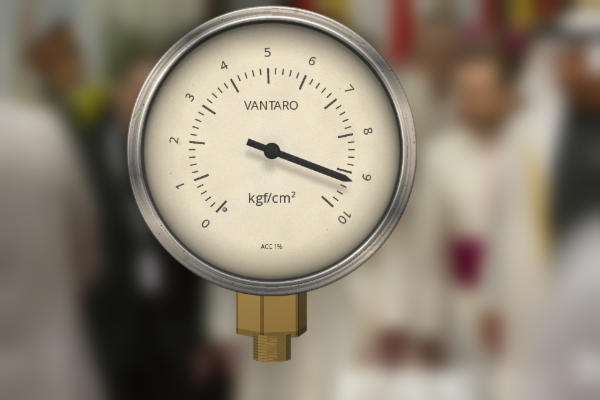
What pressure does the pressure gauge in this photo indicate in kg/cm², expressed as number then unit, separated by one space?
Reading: 9.2 kg/cm²
